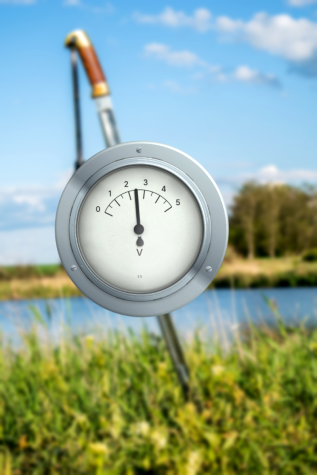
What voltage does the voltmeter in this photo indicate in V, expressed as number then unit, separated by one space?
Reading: 2.5 V
